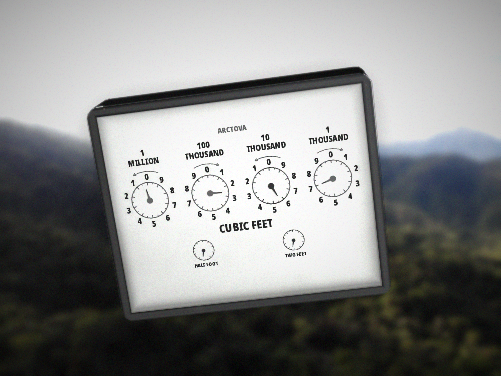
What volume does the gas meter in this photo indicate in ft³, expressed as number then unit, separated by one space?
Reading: 25700 ft³
